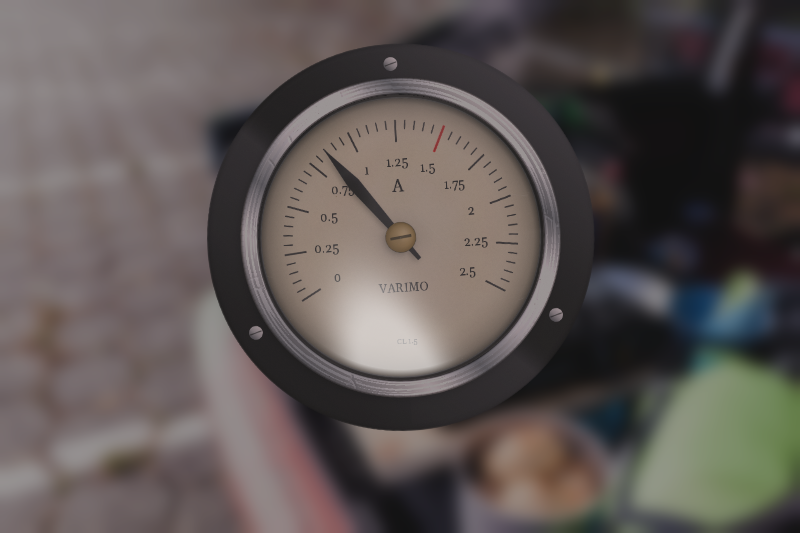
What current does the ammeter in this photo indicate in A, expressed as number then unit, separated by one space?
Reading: 0.85 A
